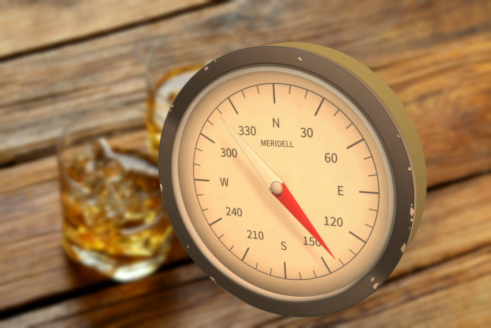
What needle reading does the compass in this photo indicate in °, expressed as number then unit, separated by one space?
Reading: 140 °
